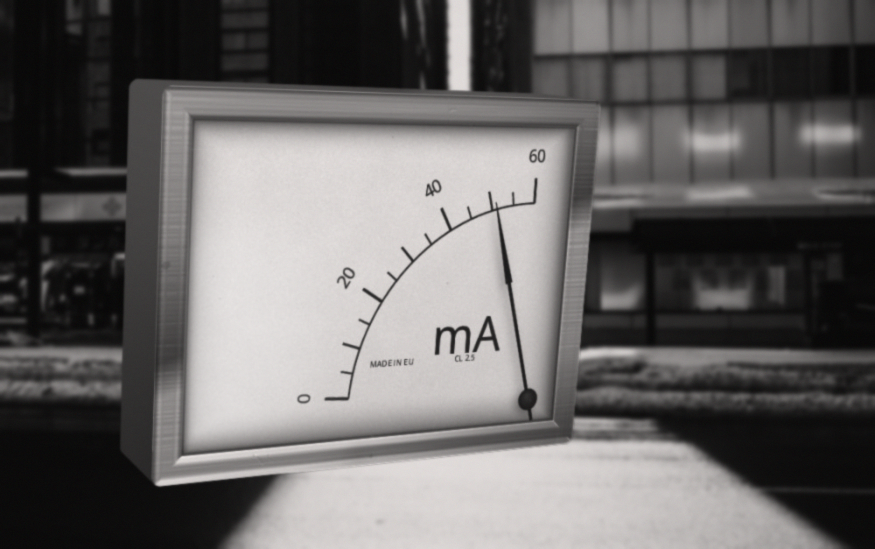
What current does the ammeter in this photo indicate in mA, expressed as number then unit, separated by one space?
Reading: 50 mA
